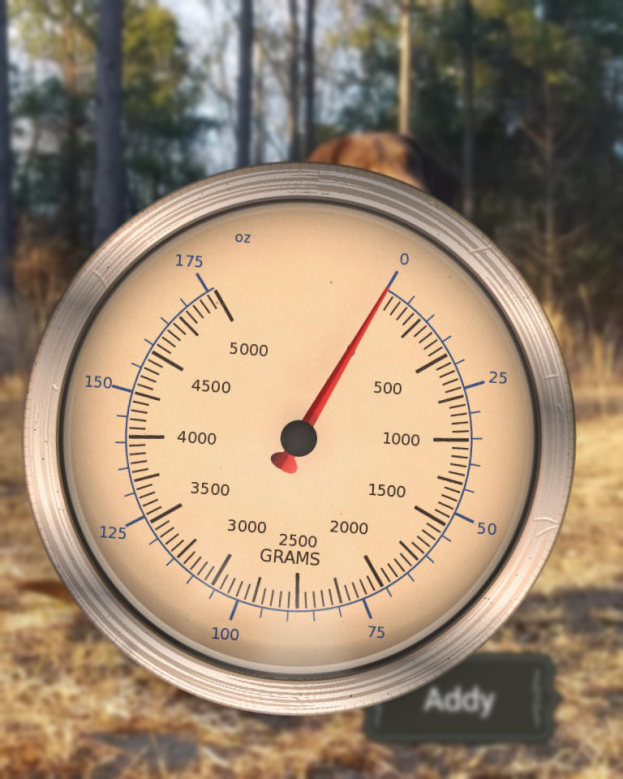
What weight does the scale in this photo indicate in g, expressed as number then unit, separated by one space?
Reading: 0 g
